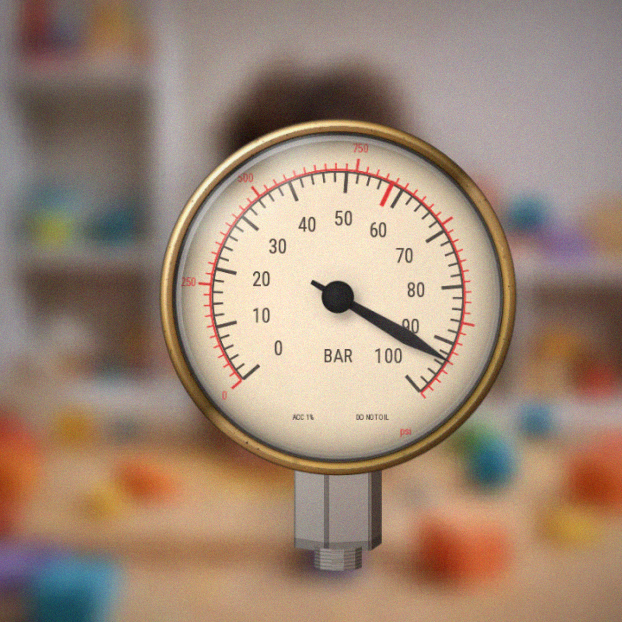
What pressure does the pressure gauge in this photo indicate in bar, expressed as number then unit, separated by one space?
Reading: 93 bar
